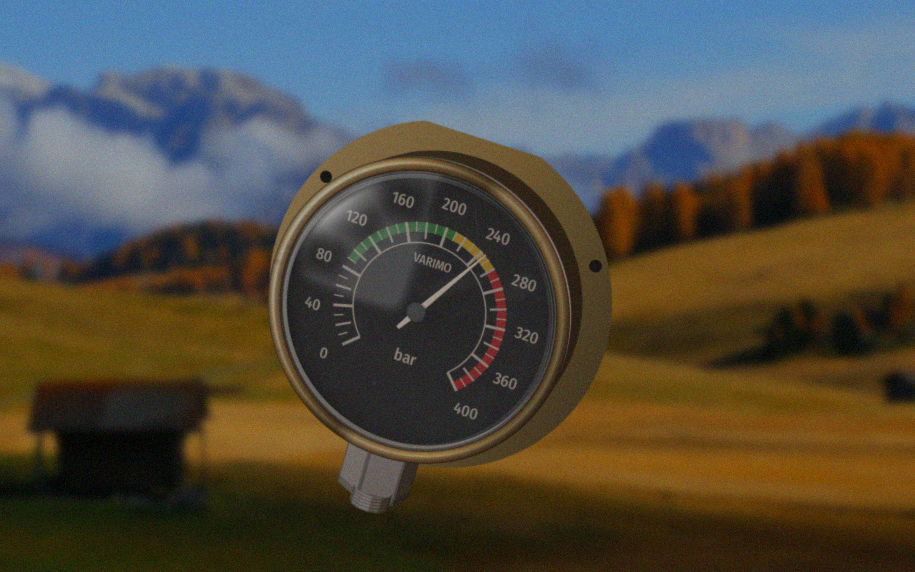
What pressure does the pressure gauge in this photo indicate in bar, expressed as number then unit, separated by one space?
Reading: 245 bar
